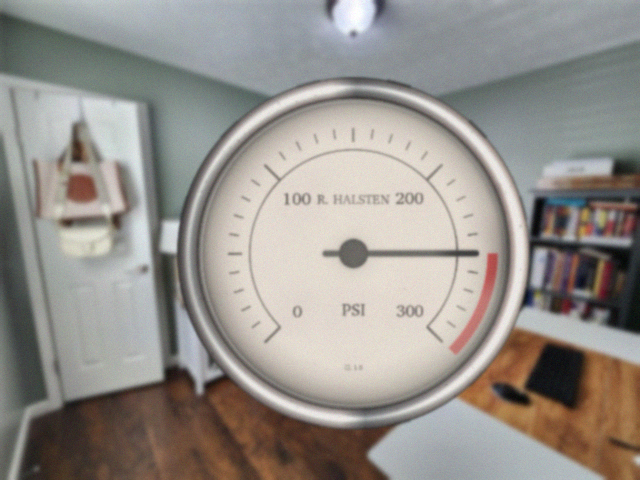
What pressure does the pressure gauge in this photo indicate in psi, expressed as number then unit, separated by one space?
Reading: 250 psi
